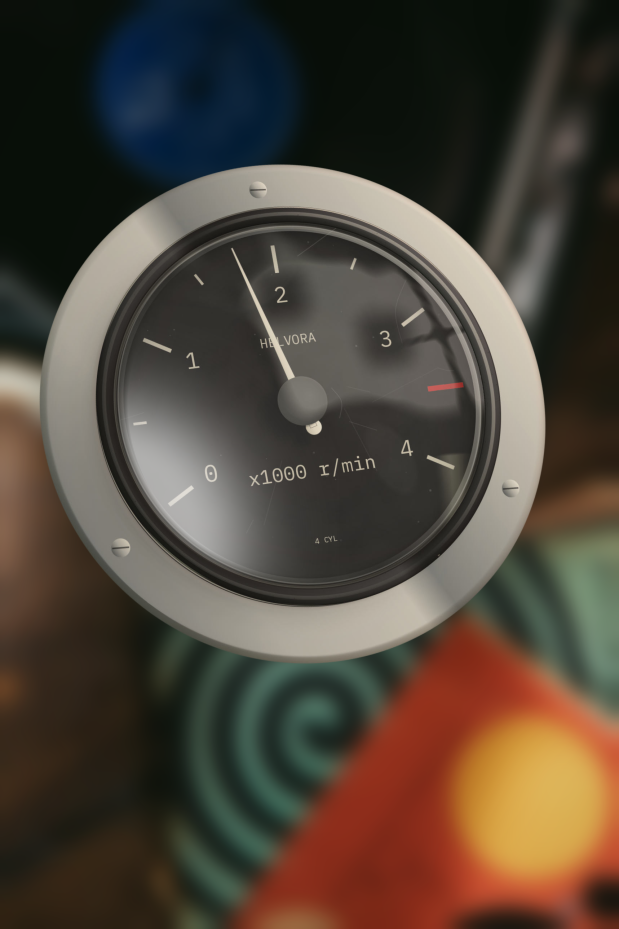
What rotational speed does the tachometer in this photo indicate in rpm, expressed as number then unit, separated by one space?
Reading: 1750 rpm
